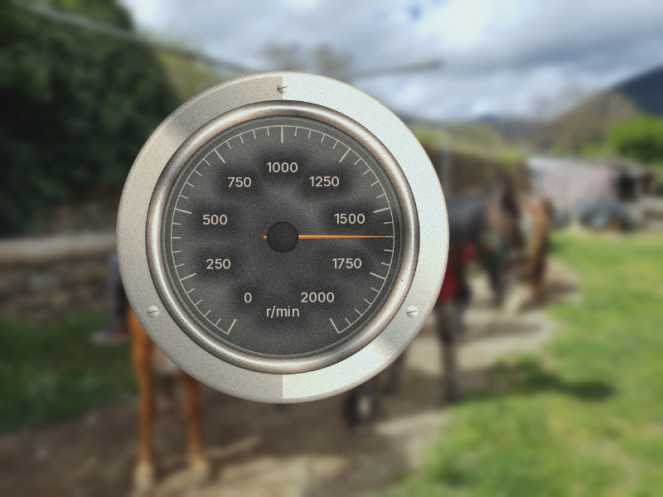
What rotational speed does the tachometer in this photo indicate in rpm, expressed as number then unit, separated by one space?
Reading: 1600 rpm
